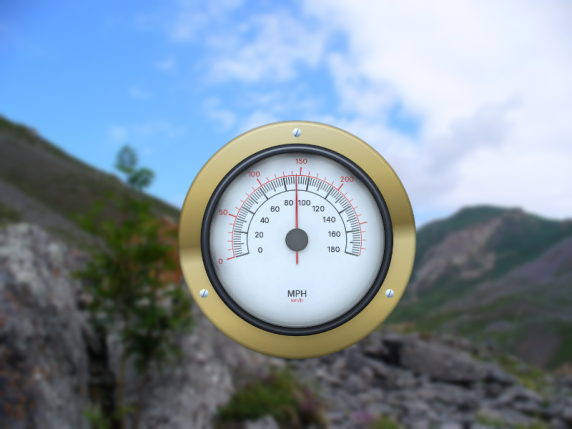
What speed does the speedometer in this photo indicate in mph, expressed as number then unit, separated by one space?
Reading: 90 mph
